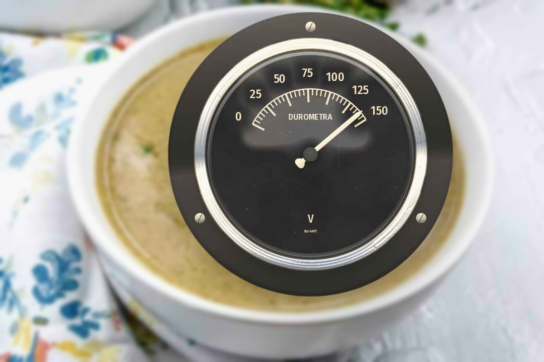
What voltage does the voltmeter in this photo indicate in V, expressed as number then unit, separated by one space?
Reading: 140 V
